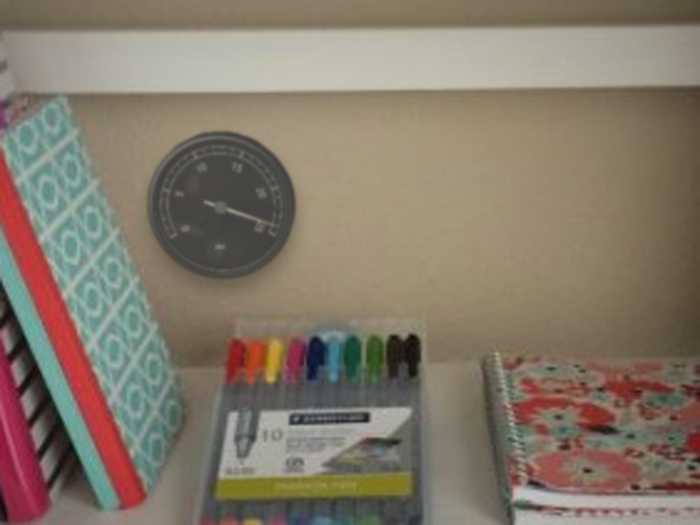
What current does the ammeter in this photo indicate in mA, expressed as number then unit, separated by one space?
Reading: 24 mA
